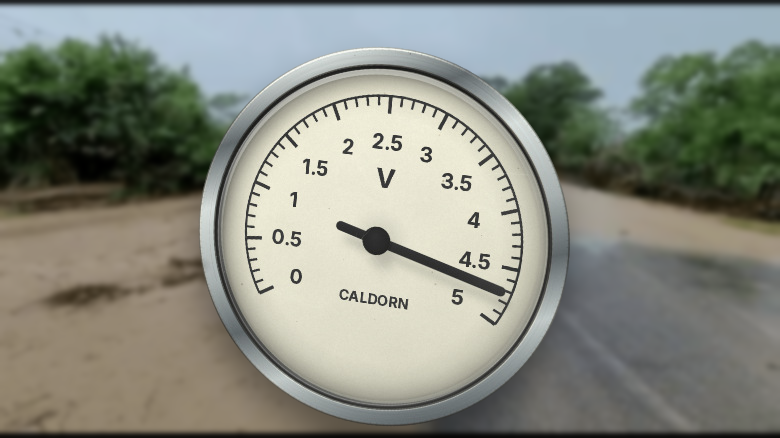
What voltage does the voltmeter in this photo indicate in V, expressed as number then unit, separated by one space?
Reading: 4.7 V
